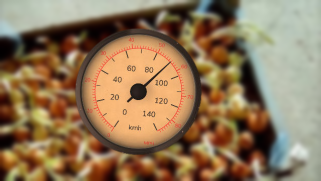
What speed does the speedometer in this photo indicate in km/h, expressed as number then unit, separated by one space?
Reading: 90 km/h
